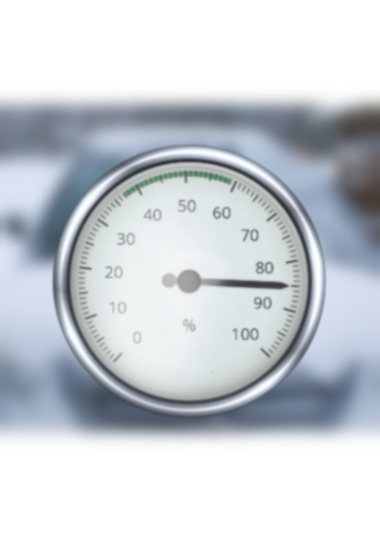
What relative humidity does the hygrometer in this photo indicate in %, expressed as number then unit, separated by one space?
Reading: 85 %
